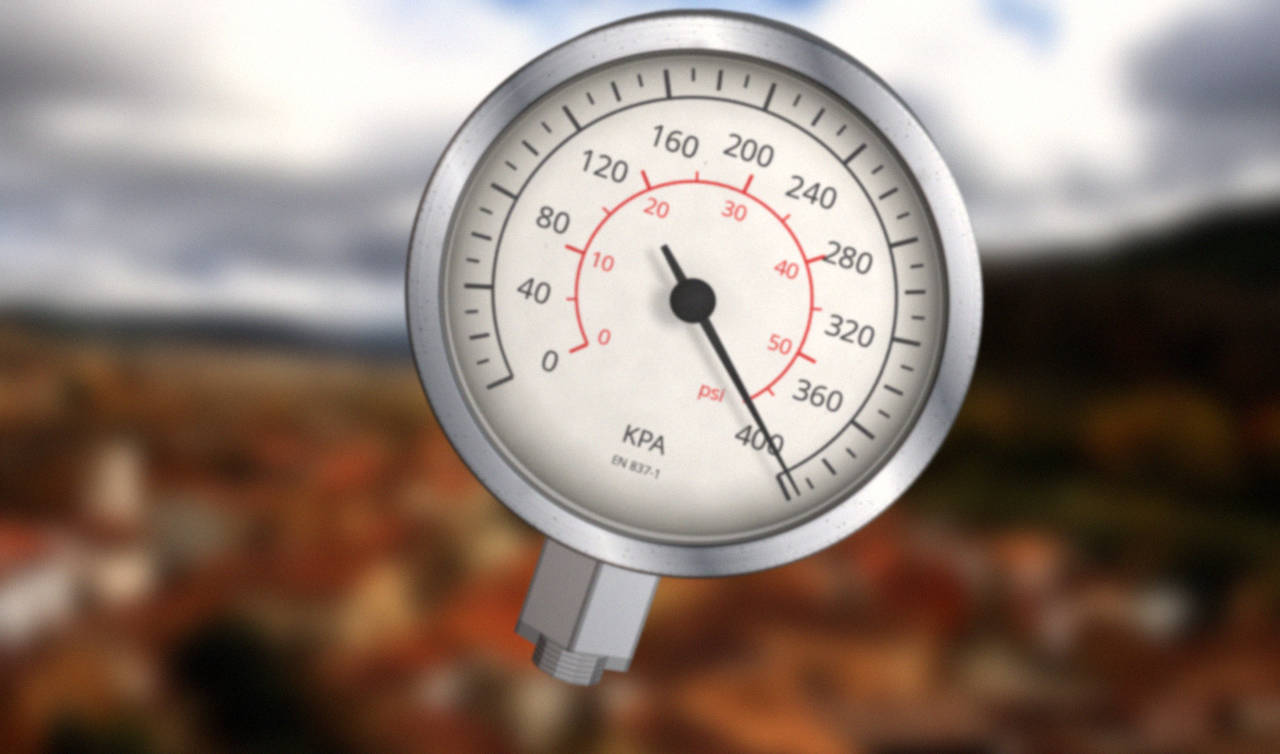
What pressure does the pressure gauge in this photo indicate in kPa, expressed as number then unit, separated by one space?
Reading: 395 kPa
